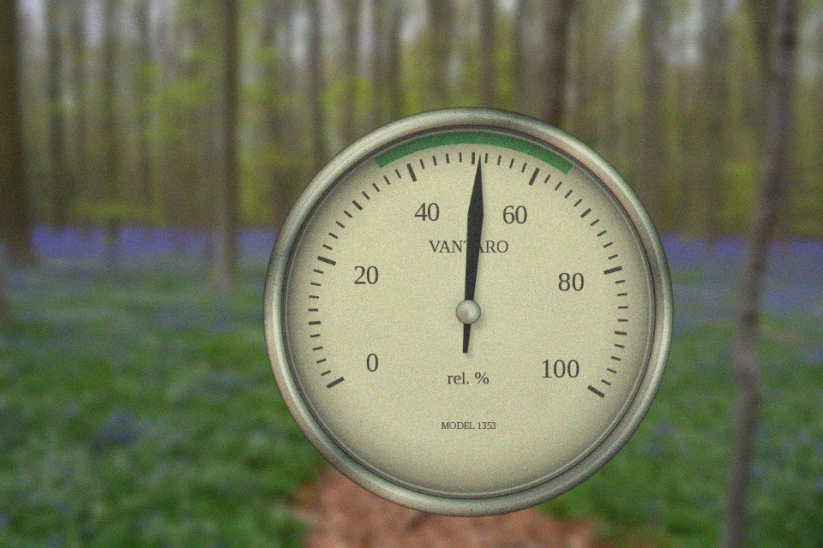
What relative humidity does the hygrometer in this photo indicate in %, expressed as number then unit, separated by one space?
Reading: 51 %
